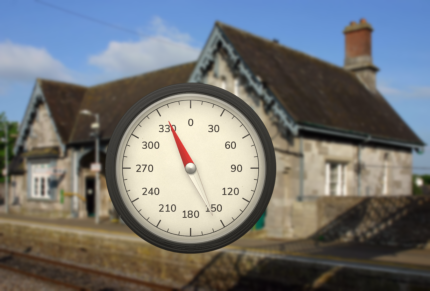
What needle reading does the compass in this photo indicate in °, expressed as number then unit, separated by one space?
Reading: 335 °
